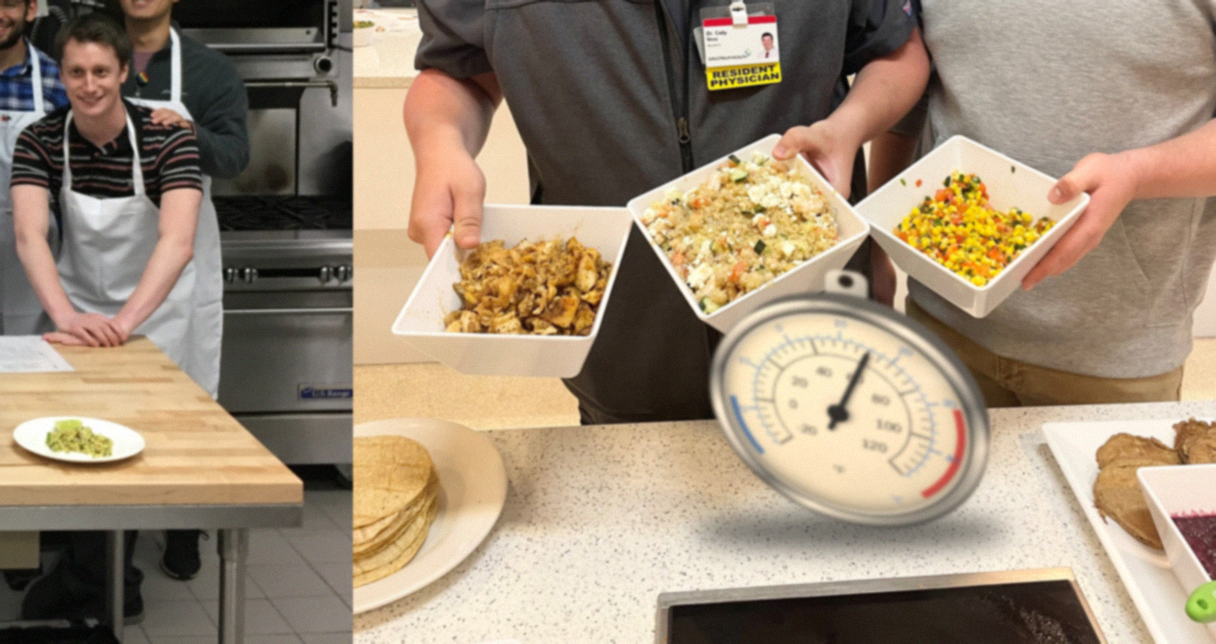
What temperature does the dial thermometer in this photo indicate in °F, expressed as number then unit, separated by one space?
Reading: 60 °F
